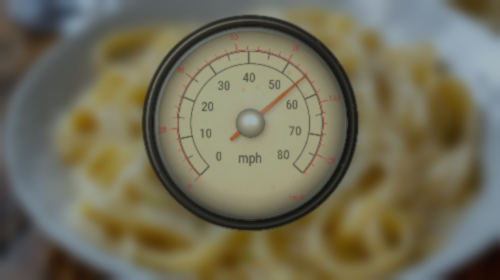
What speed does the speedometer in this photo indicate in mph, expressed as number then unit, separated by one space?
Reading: 55 mph
